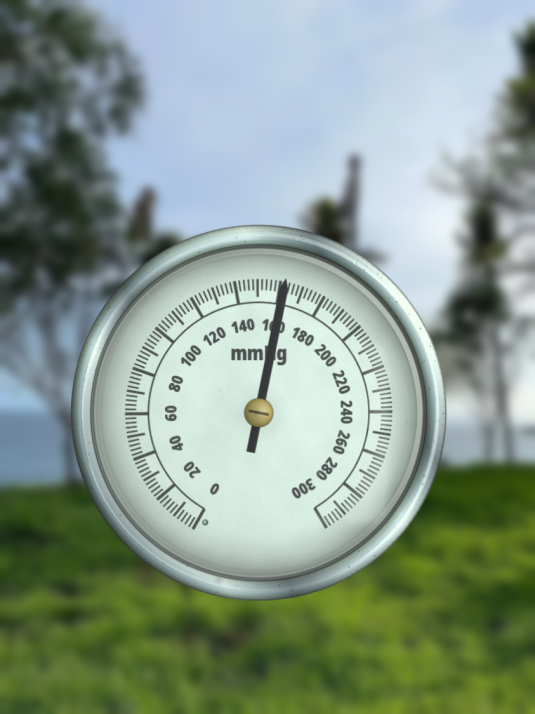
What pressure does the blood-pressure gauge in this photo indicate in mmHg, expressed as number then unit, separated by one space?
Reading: 162 mmHg
